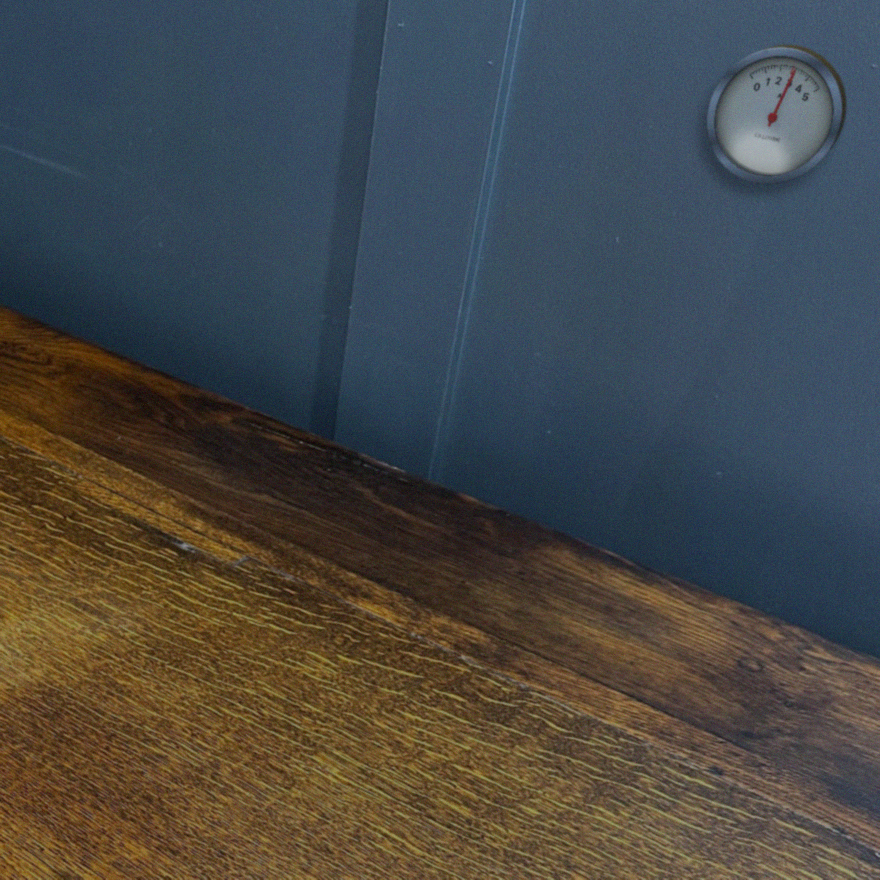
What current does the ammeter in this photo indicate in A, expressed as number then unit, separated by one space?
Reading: 3 A
